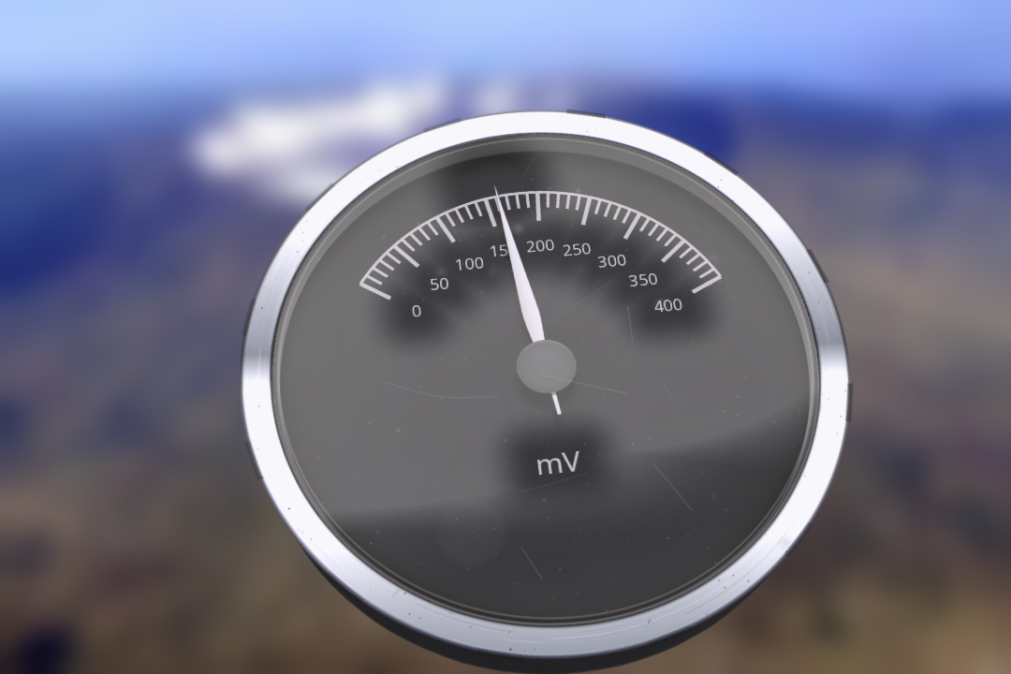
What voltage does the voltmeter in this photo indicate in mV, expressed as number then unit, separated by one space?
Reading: 160 mV
